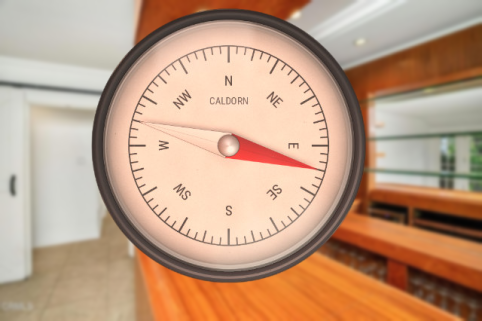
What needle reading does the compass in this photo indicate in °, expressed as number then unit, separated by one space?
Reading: 105 °
